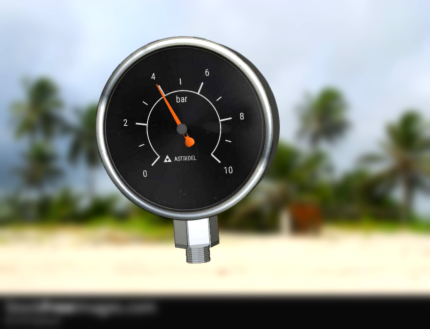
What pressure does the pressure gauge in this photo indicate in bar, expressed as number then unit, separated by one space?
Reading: 4 bar
